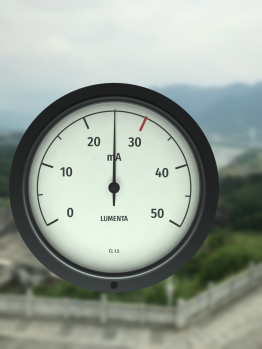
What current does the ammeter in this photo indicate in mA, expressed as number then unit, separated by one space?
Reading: 25 mA
